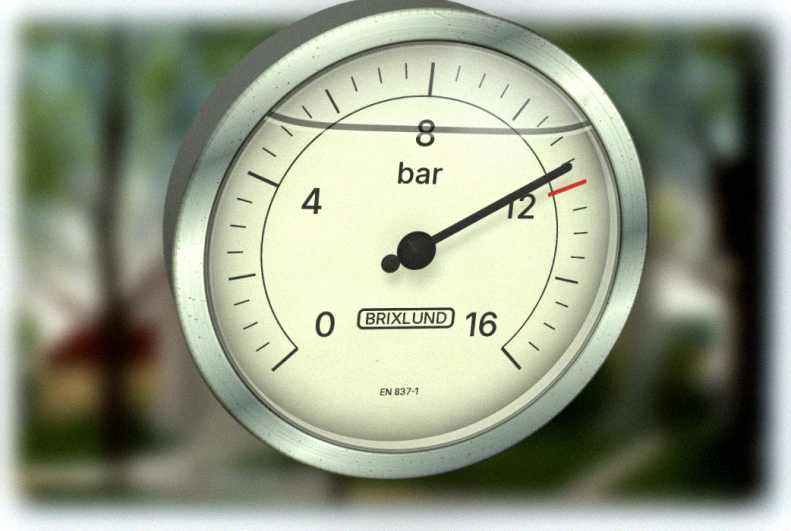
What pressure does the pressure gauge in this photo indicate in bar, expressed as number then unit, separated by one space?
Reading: 11.5 bar
